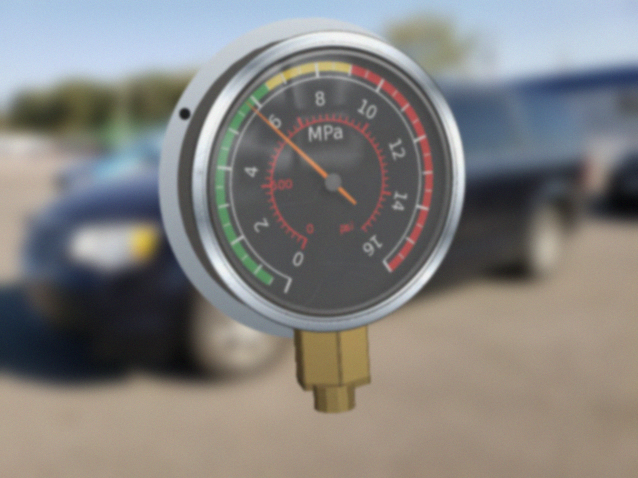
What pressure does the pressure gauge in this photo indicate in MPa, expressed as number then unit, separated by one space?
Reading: 5.75 MPa
